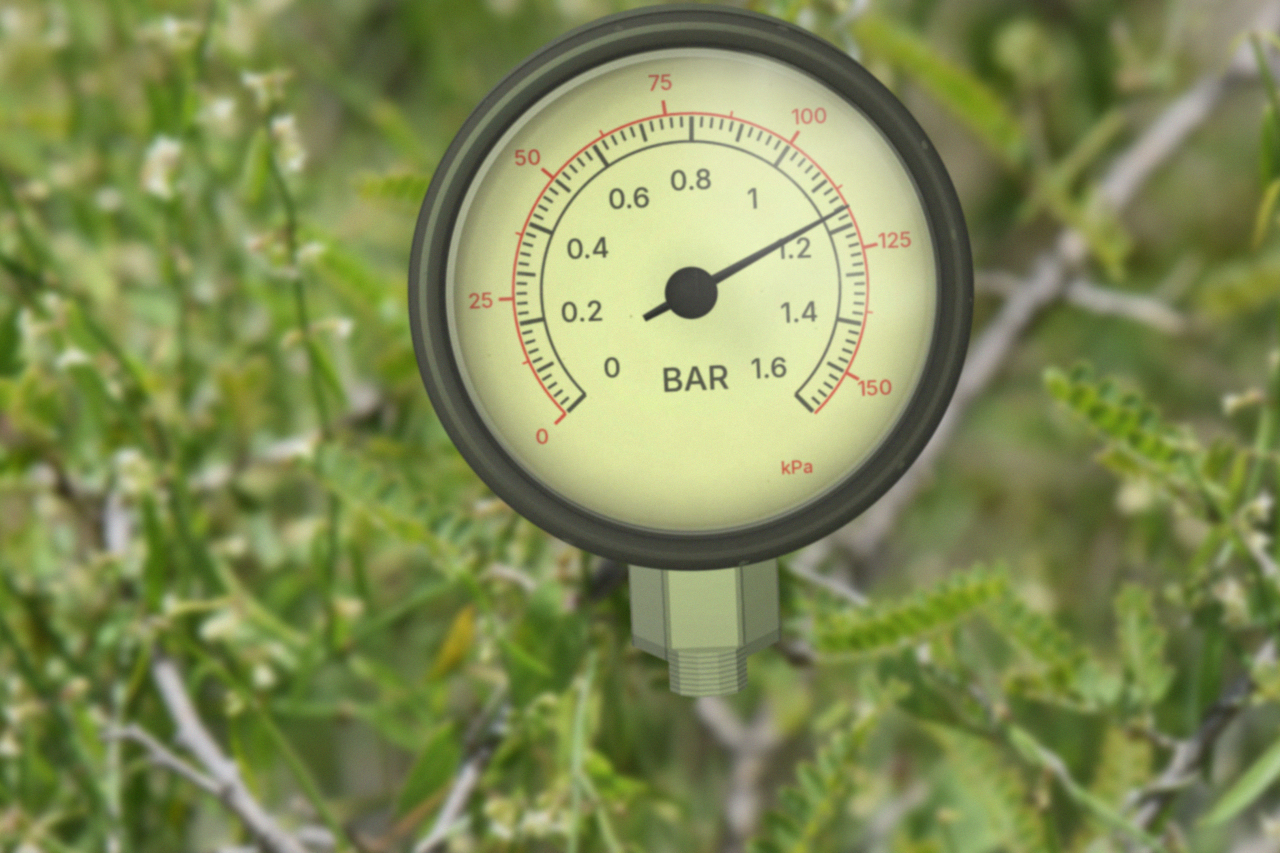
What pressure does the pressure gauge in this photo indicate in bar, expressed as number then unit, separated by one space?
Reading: 1.16 bar
